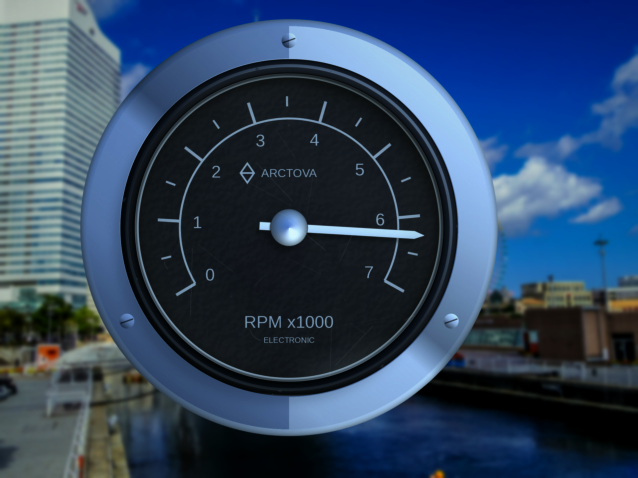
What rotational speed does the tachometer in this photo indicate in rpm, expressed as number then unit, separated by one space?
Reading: 6250 rpm
